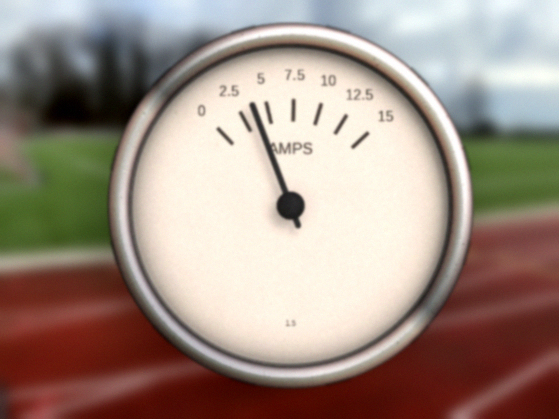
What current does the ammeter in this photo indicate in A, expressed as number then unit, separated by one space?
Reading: 3.75 A
